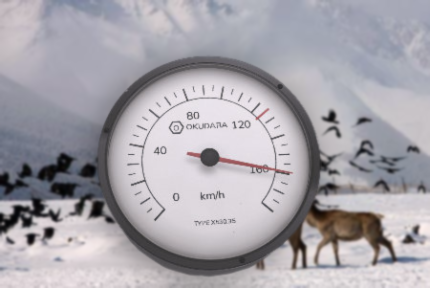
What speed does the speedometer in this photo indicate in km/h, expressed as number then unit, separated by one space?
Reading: 160 km/h
